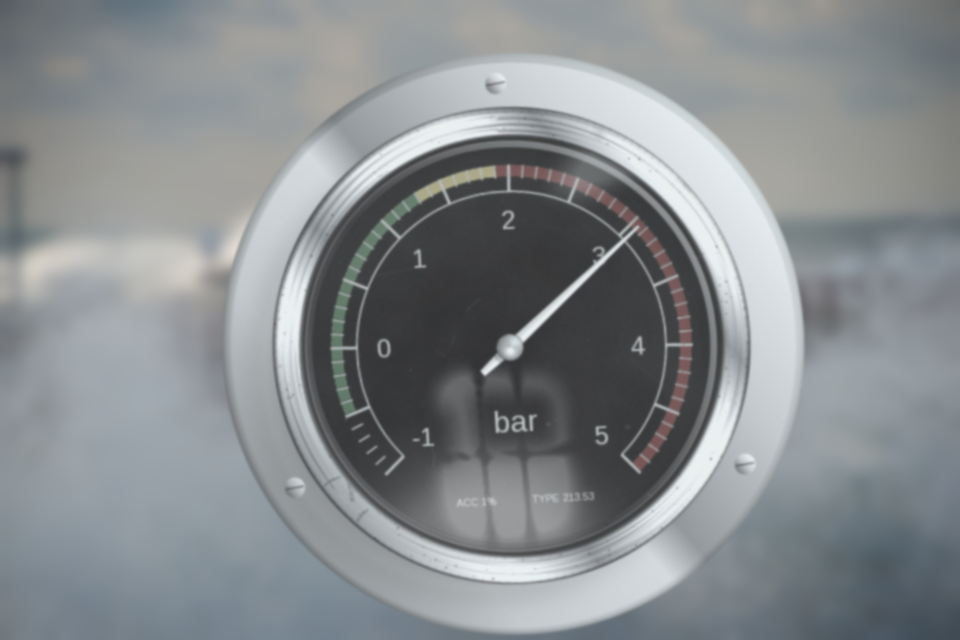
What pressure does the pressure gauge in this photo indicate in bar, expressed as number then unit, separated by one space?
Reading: 3.05 bar
